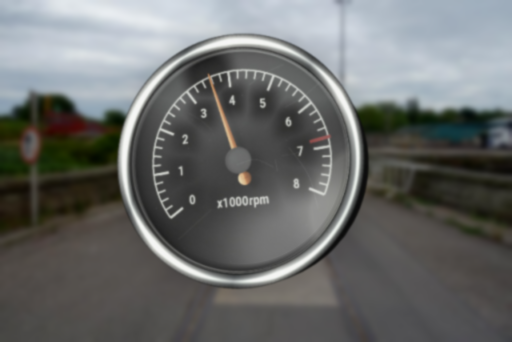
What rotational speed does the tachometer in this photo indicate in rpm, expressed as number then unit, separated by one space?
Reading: 3600 rpm
